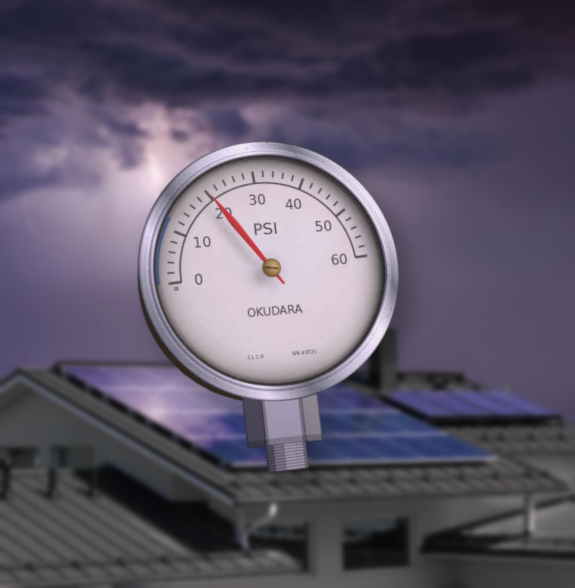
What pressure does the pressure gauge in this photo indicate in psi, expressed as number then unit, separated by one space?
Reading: 20 psi
